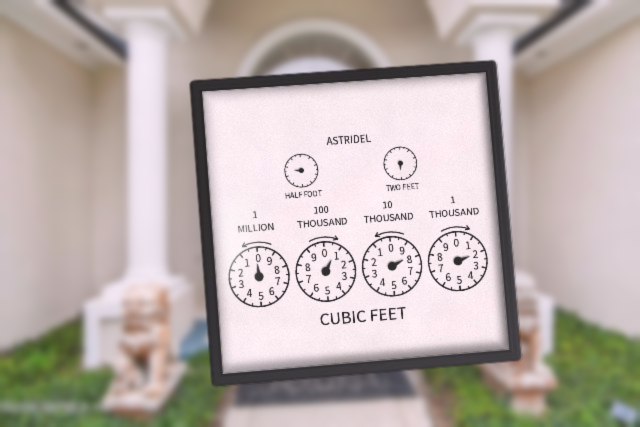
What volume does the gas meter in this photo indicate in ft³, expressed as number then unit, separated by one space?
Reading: 8200 ft³
